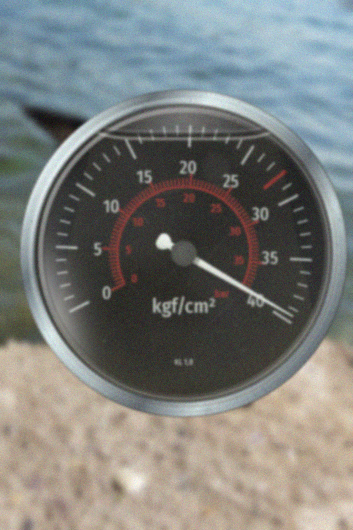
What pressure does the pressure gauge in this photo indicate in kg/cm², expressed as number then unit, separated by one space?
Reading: 39.5 kg/cm²
